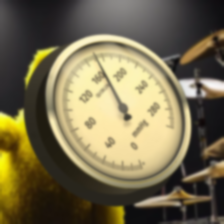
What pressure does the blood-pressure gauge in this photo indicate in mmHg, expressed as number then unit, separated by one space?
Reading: 170 mmHg
